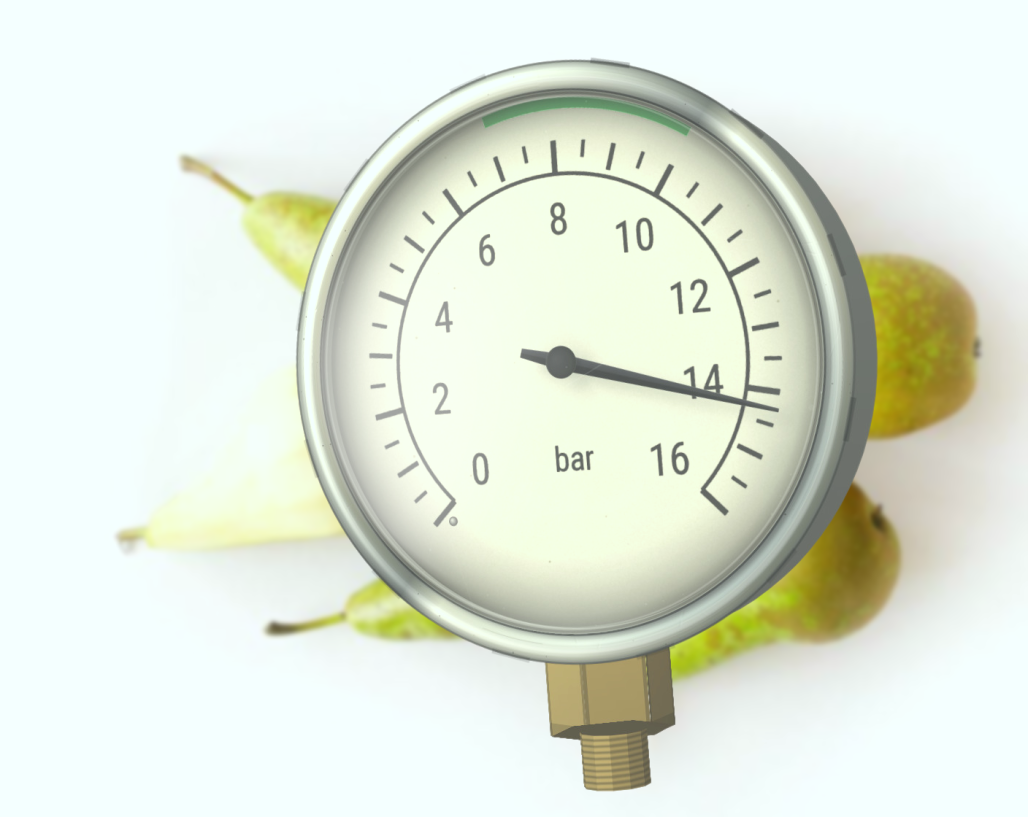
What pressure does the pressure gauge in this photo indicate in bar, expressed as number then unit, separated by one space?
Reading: 14.25 bar
